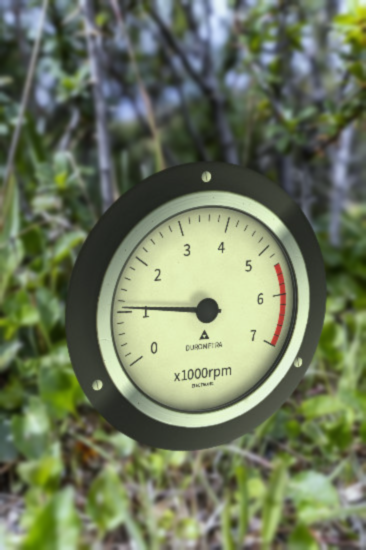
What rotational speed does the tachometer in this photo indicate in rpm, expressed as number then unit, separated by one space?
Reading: 1100 rpm
